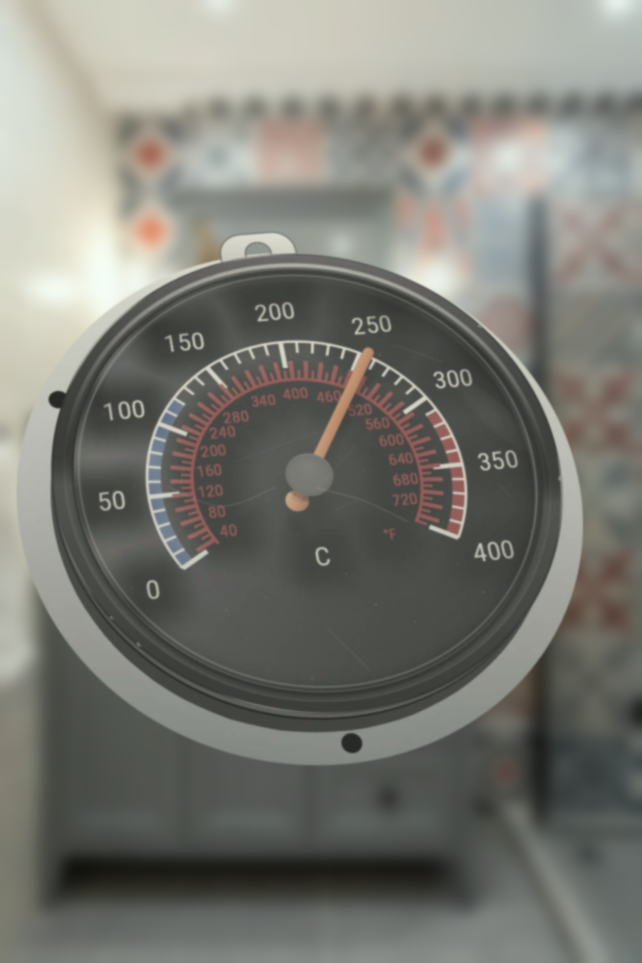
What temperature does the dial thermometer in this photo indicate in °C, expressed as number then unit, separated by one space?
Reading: 255 °C
